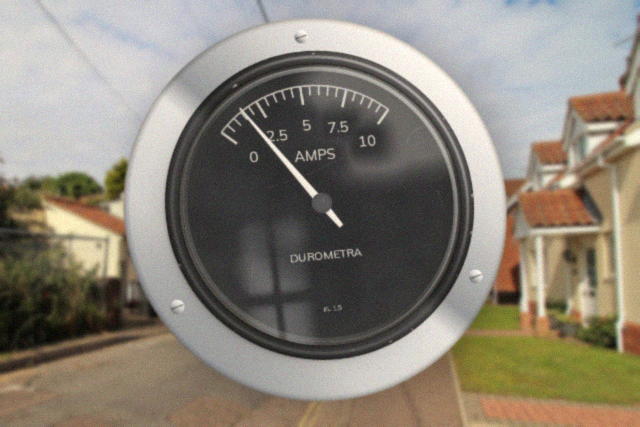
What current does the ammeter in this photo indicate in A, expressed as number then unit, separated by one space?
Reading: 1.5 A
